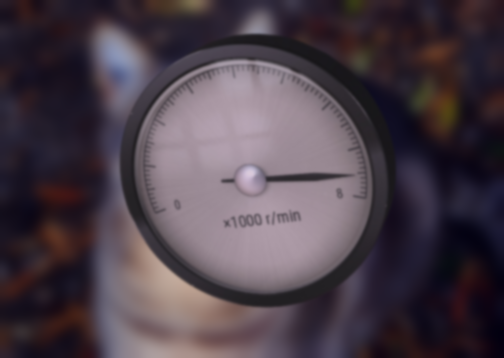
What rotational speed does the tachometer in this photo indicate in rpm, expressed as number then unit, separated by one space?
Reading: 7500 rpm
